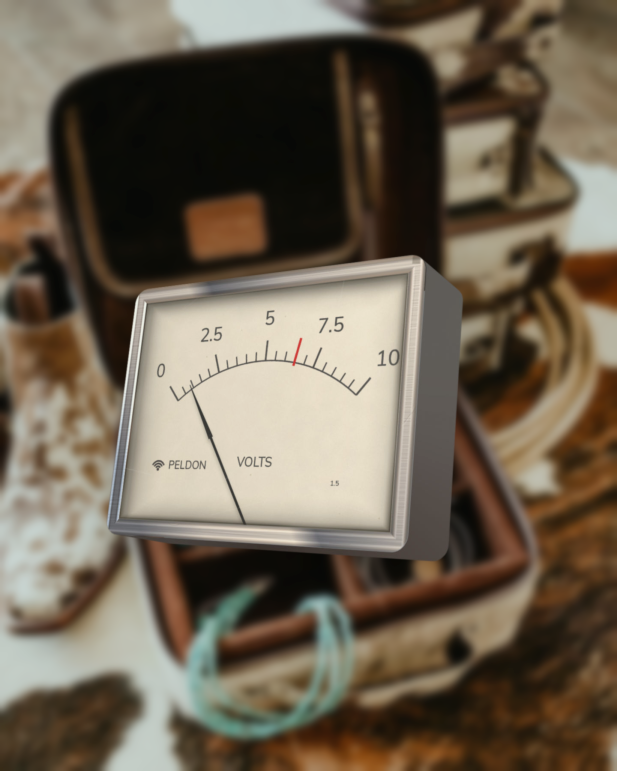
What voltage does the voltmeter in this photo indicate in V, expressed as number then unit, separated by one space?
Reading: 1 V
